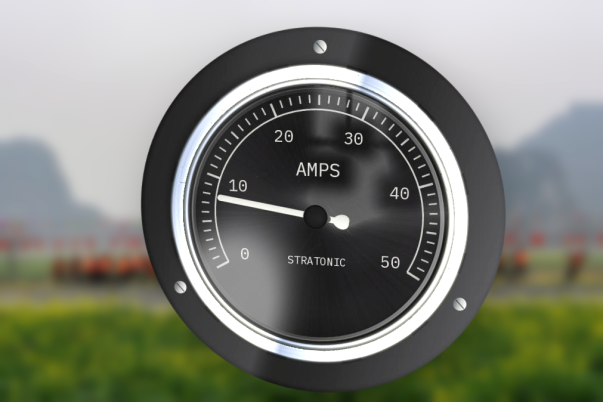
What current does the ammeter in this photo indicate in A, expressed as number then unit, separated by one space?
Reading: 8 A
